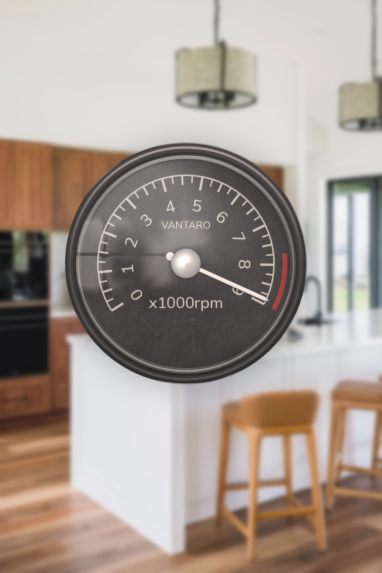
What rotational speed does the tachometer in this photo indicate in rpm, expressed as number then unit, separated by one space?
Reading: 8875 rpm
